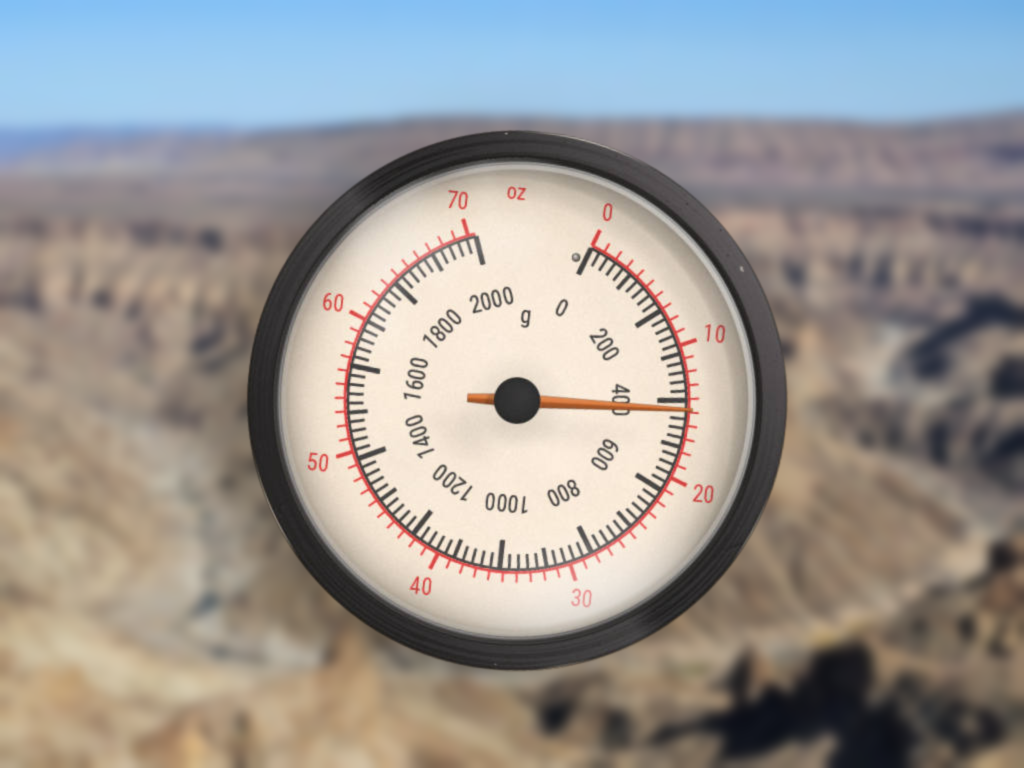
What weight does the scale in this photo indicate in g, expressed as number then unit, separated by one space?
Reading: 420 g
